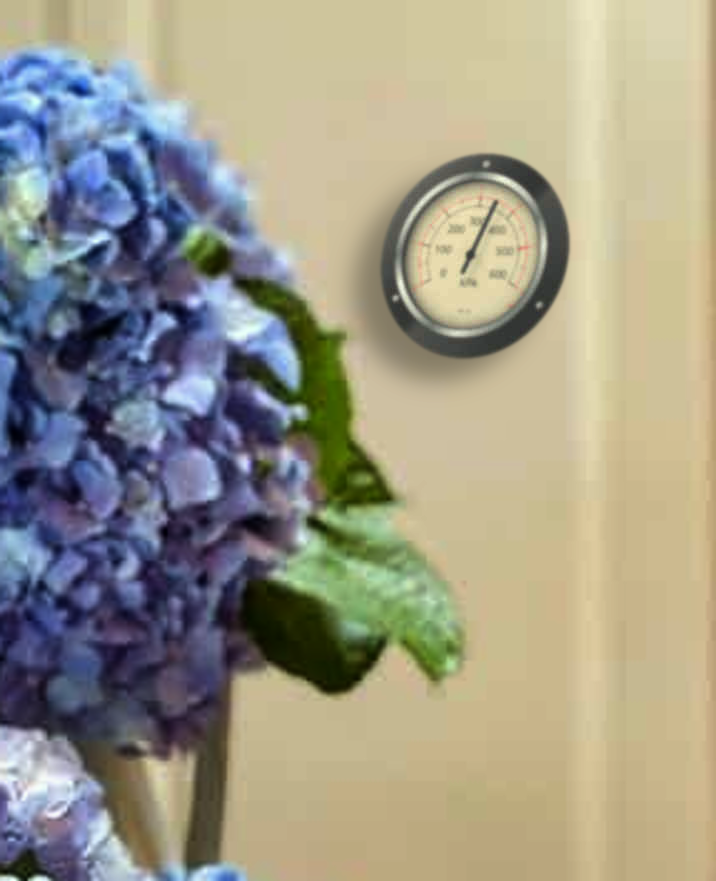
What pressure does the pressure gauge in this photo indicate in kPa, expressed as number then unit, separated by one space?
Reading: 350 kPa
